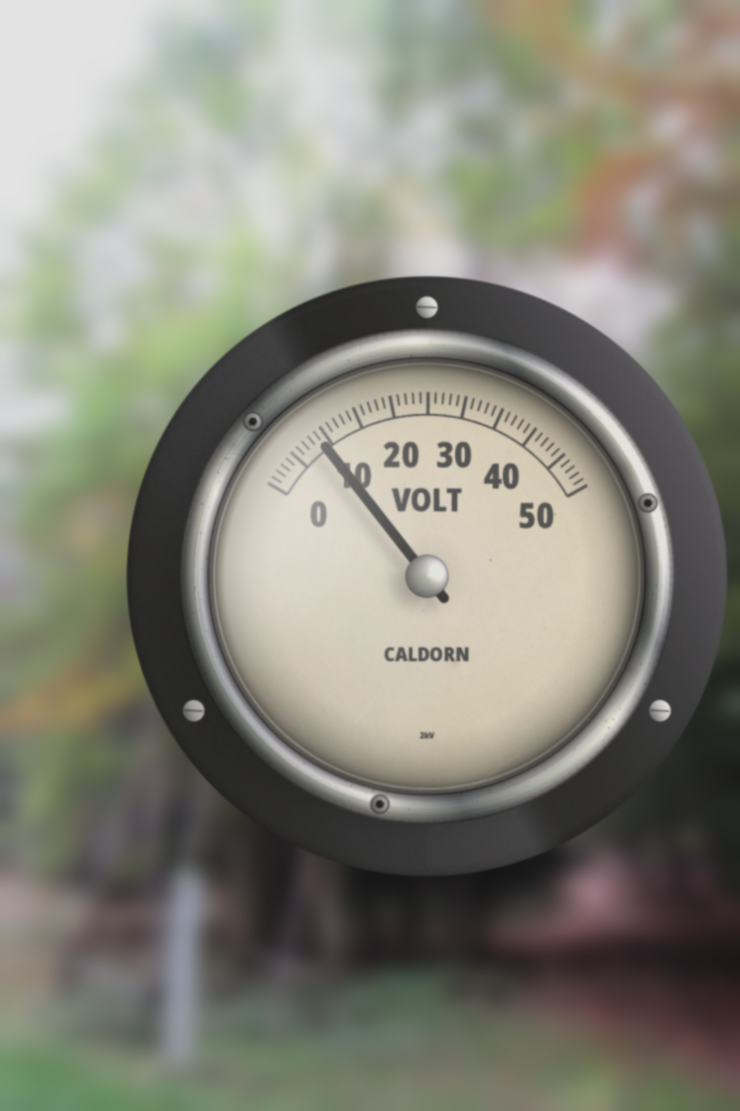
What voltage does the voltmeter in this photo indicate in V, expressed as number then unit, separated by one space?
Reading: 9 V
